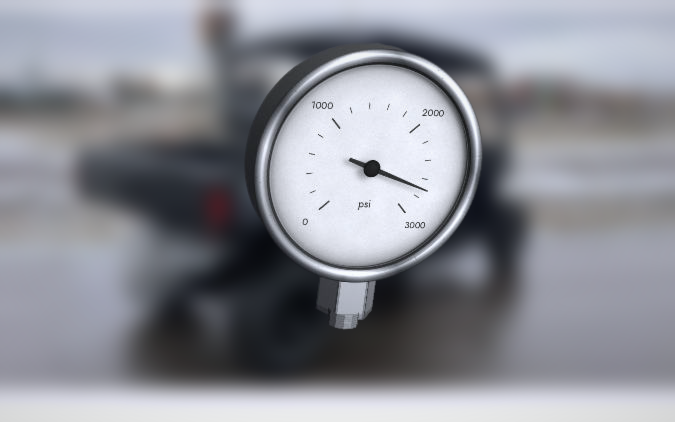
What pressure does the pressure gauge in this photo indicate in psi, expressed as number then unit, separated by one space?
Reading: 2700 psi
